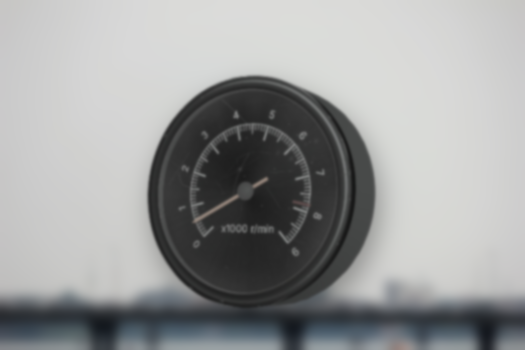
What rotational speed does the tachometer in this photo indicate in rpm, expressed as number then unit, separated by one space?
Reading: 500 rpm
